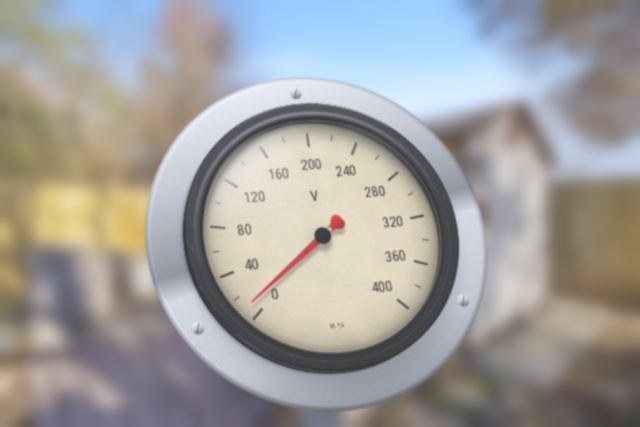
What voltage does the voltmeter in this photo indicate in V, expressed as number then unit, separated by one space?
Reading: 10 V
